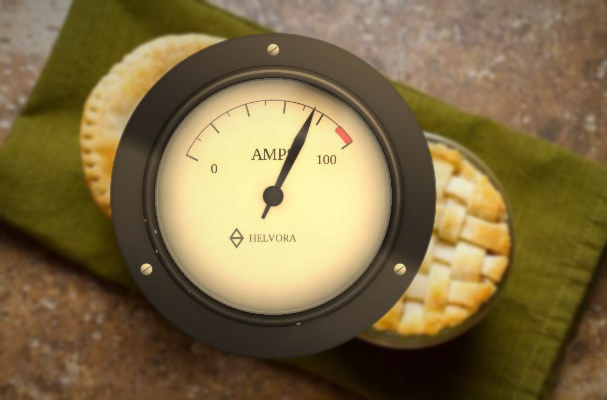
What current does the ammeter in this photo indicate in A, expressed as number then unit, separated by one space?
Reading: 75 A
